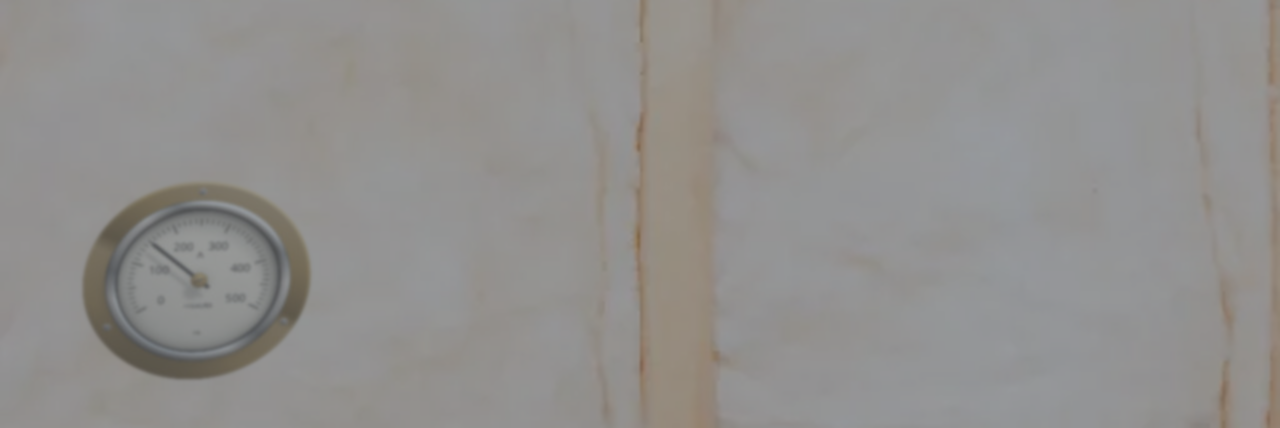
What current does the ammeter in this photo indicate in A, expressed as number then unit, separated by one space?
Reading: 150 A
